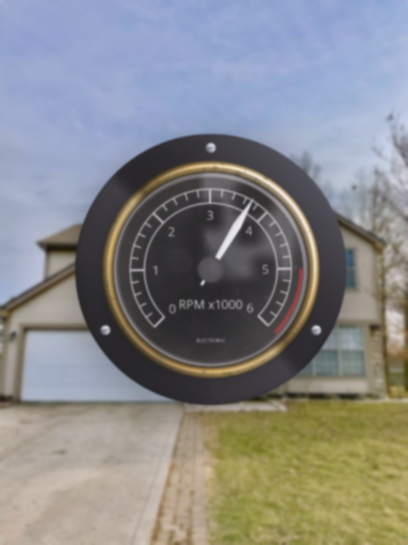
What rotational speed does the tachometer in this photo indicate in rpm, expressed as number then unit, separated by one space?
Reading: 3700 rpm
